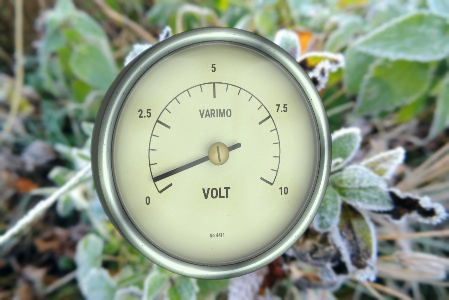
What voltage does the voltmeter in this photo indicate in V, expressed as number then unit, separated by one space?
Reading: 0.5 V
